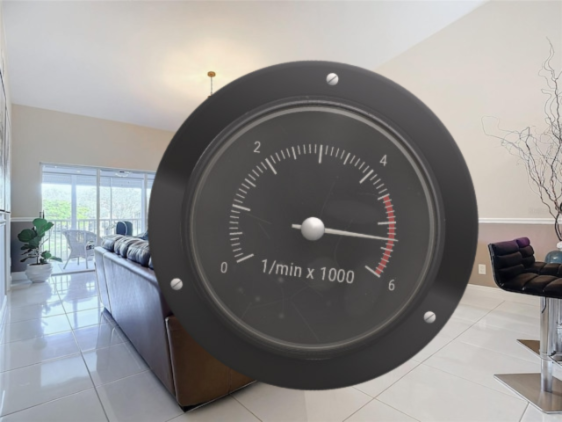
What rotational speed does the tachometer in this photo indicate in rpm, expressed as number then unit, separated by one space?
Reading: 5300 rpm
